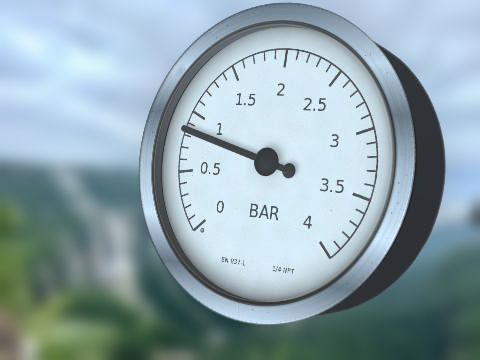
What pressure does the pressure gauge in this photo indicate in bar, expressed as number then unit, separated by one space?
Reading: 0.85 bar
